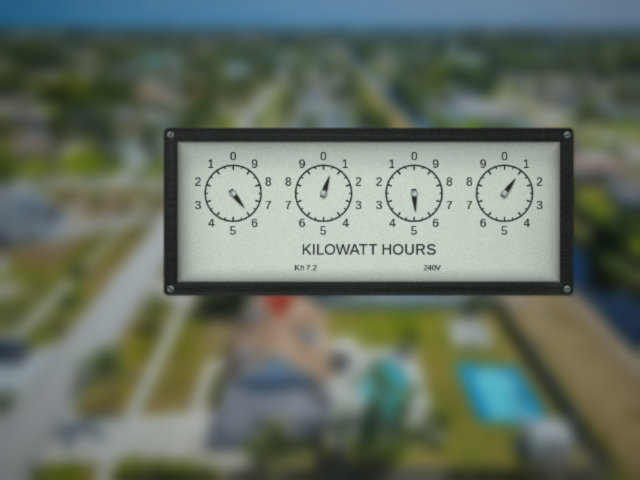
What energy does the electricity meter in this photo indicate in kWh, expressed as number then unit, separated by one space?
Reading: 6051 kWh
